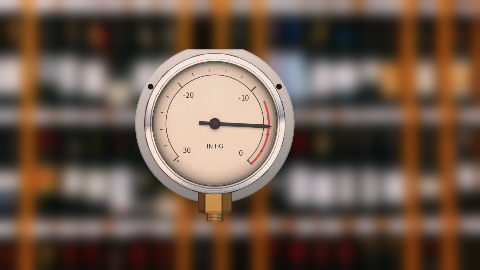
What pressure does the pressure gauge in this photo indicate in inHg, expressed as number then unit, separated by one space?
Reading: -5 inHg
